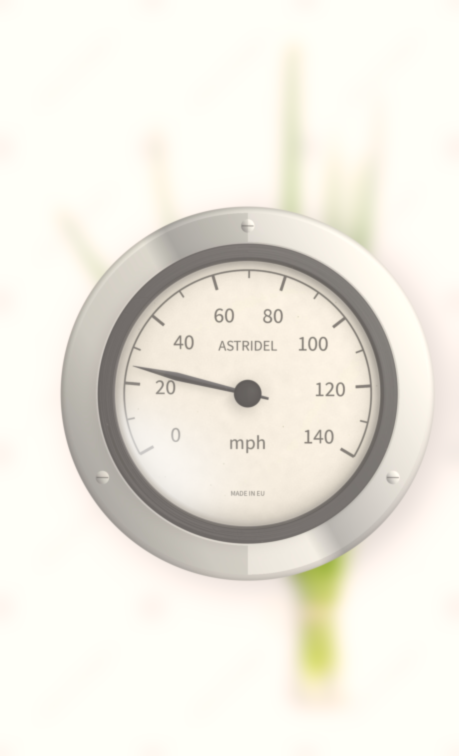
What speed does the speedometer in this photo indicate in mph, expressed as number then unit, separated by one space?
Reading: 25 mph
